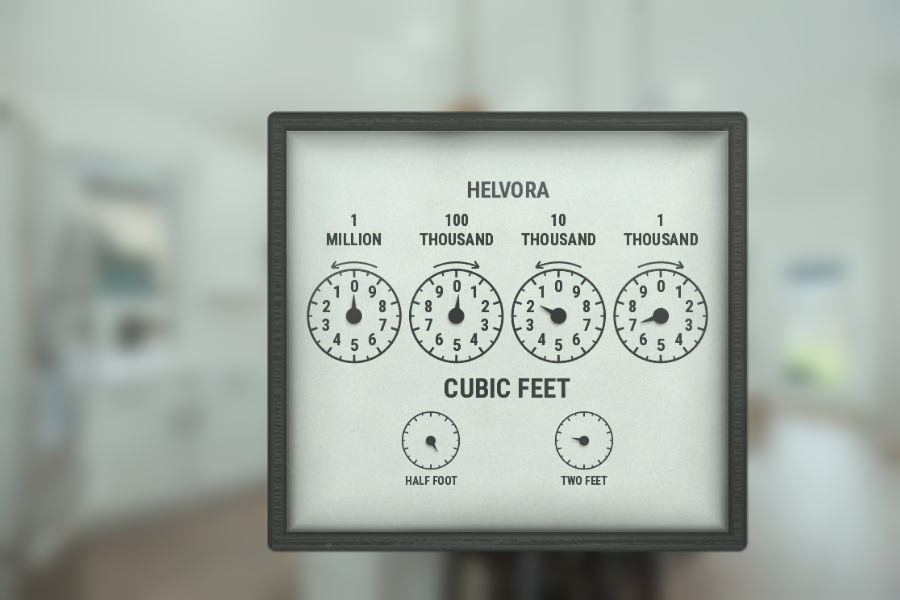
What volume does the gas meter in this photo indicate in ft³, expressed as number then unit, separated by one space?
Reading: 1700 ft³
